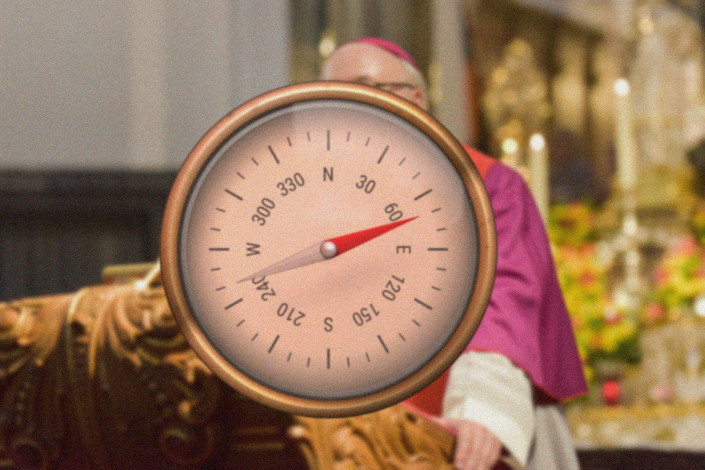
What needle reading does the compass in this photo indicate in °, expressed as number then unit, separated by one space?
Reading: 70 °
